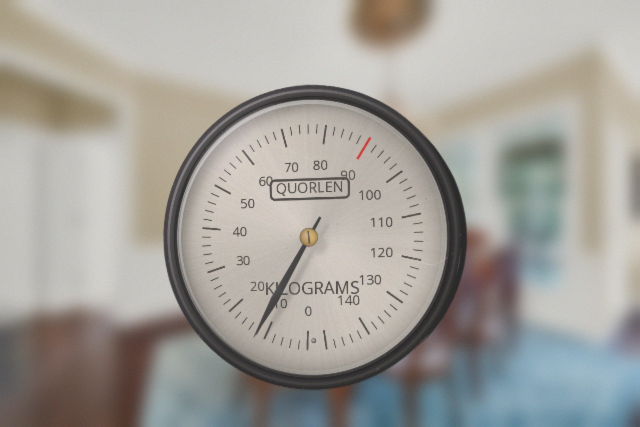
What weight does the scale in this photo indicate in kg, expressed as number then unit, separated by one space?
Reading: 12 kg
